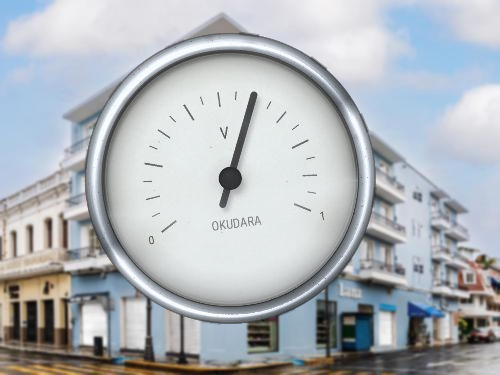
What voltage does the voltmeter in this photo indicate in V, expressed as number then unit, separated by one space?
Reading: 0.6 V
